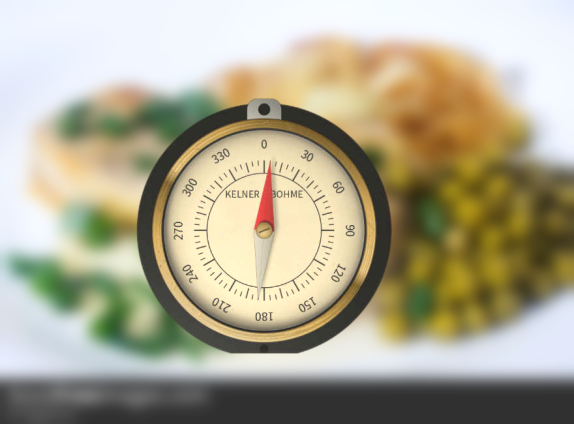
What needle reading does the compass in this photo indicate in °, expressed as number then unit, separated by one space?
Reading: 5 °
